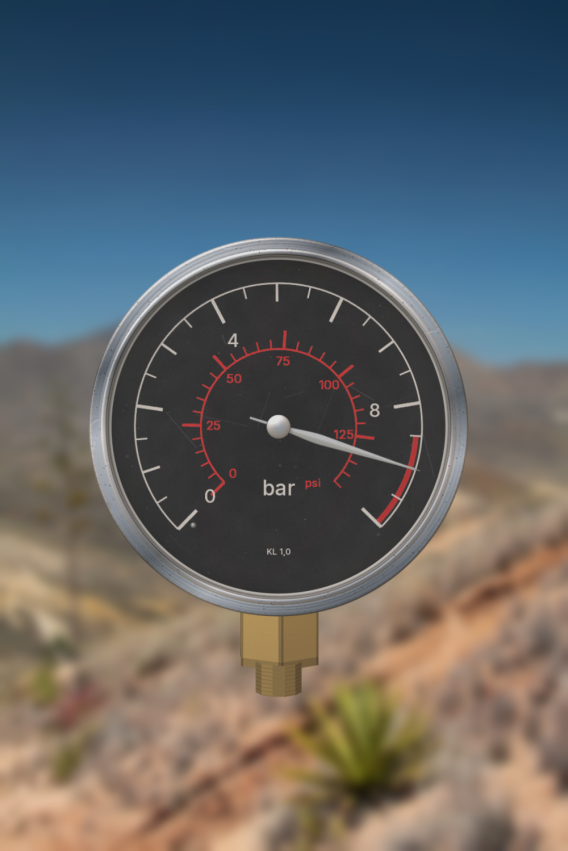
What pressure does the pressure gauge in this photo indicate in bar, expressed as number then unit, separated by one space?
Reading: 9 bar
